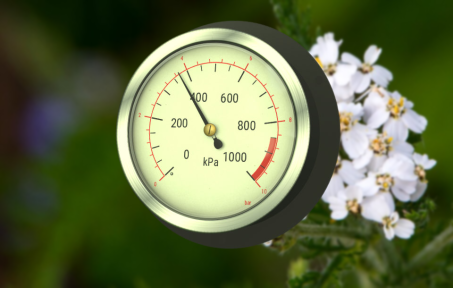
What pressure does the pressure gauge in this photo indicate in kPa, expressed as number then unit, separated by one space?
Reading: 375 kPa
